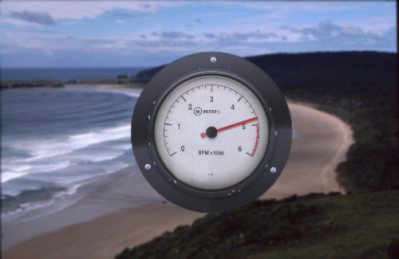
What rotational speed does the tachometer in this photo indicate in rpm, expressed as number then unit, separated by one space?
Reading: 4800 rpm
